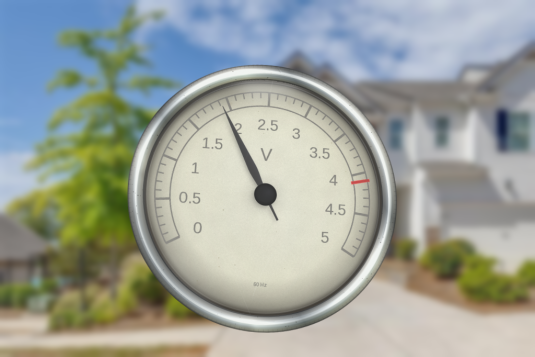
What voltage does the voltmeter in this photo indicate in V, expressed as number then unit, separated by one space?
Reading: 1.9 V
